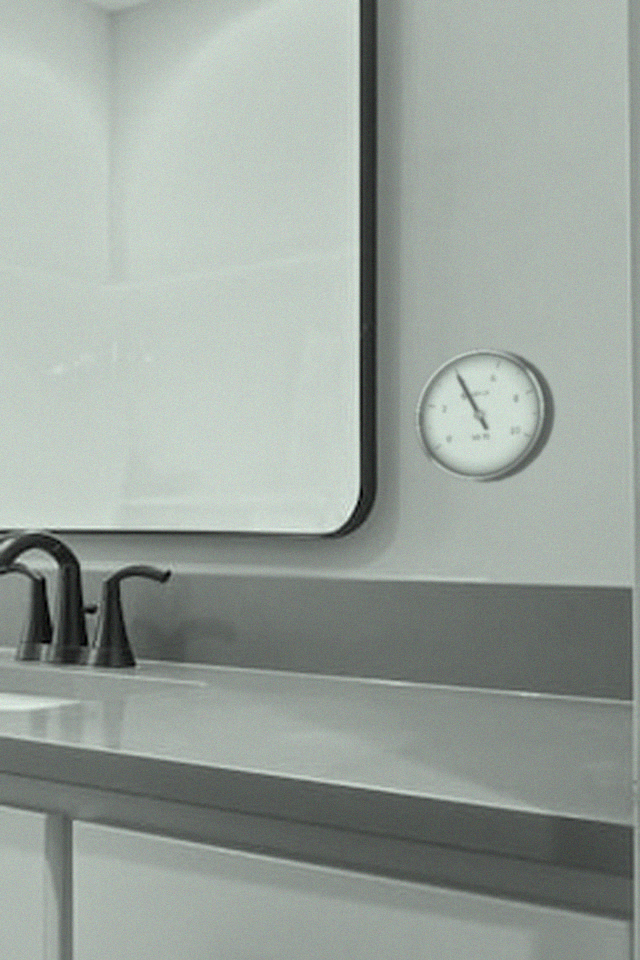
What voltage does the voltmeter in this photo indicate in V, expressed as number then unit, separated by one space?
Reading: 4 V
